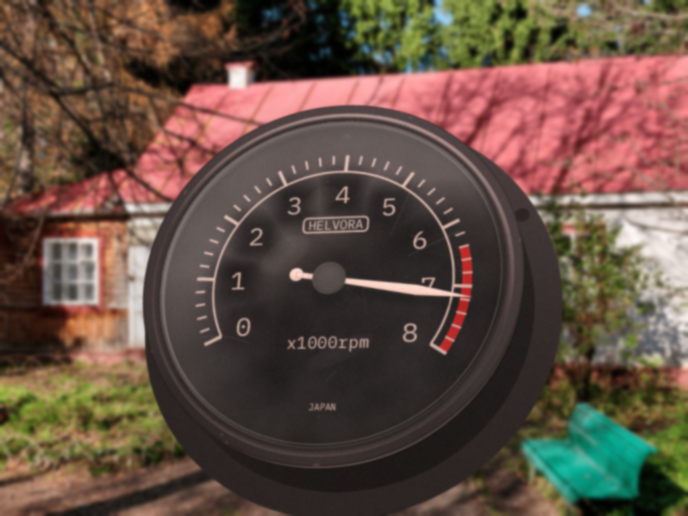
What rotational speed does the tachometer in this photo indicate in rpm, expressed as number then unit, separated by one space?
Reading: 7200 rpm
